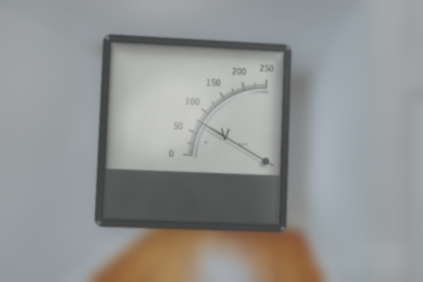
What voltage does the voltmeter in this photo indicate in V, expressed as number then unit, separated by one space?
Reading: 75 V
